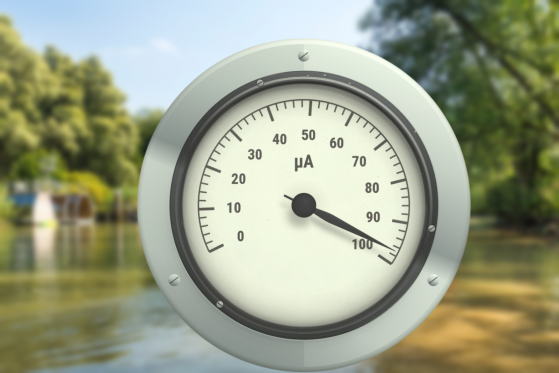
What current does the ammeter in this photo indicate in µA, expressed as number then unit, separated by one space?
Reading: 97 µA
